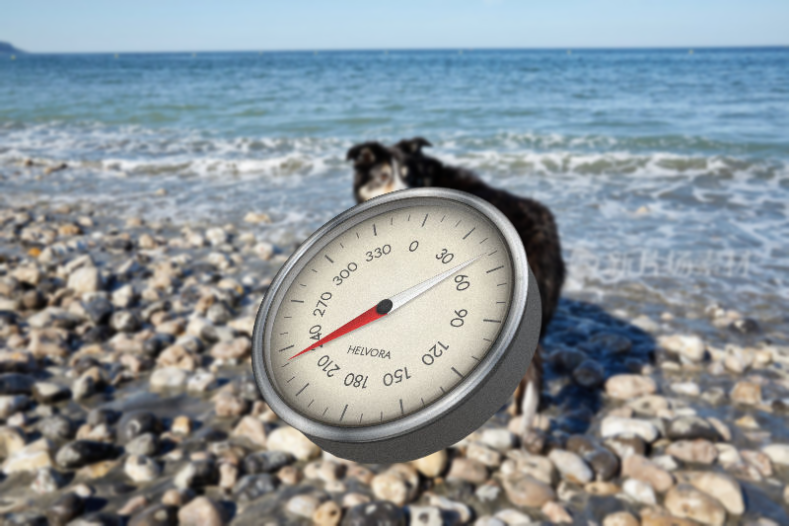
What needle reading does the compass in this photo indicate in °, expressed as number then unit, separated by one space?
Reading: 230 °
